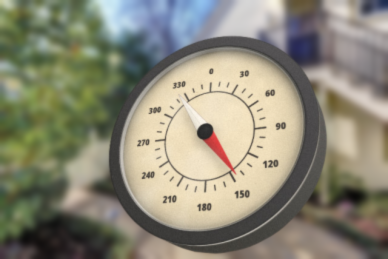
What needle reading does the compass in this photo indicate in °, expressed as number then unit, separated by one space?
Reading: 145 °
